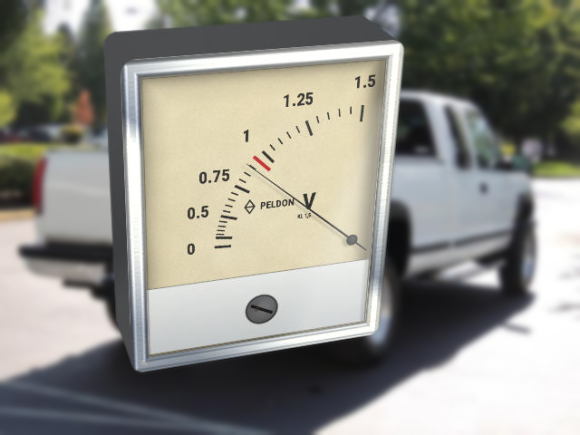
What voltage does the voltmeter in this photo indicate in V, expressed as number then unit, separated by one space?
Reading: 0.9 V
